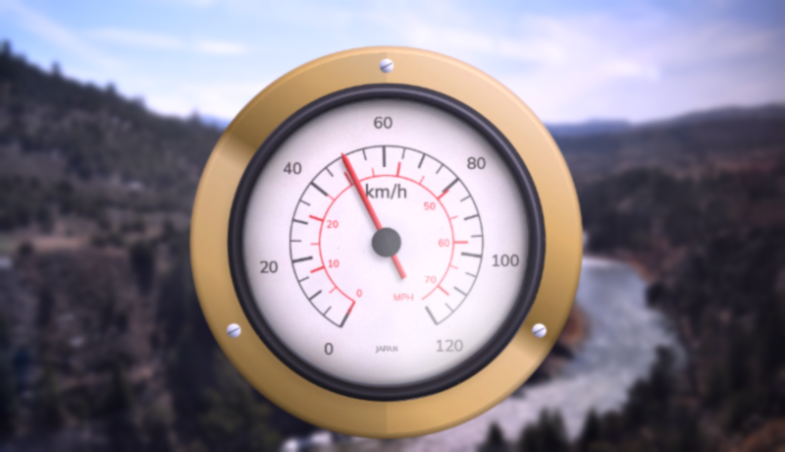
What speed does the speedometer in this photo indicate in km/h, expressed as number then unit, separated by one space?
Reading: 50 km/h
